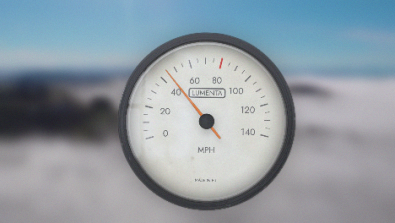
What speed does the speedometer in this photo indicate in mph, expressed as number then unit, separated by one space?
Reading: 45 mph
